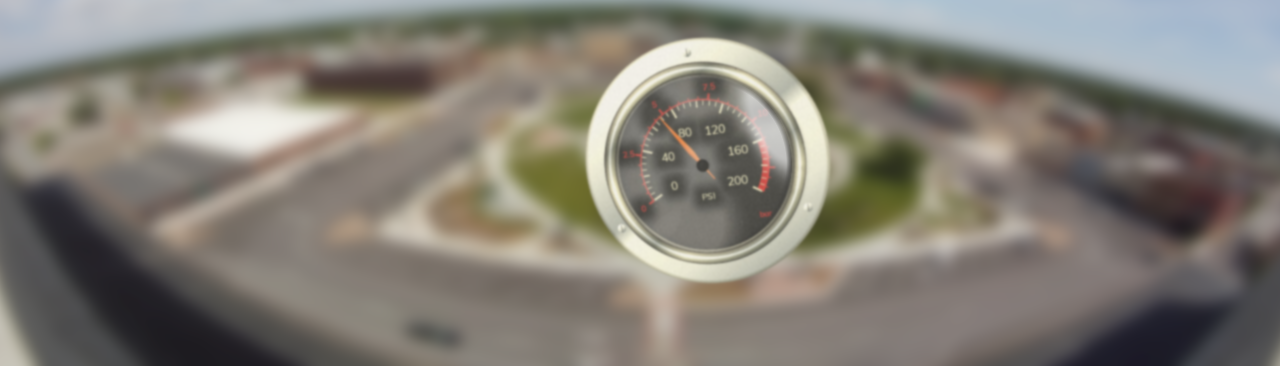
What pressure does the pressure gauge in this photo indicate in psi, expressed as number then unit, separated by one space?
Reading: 70 psi
